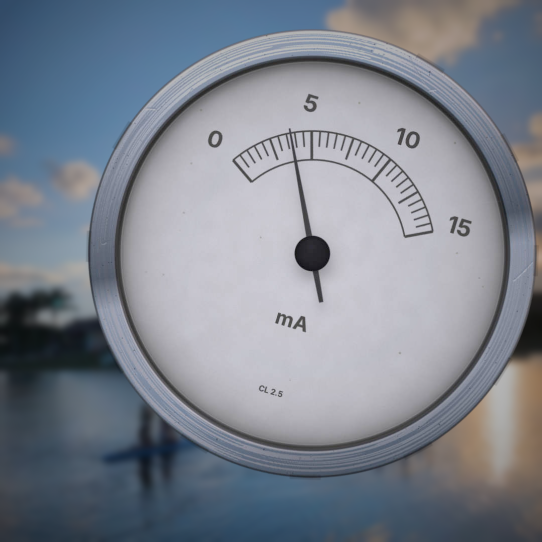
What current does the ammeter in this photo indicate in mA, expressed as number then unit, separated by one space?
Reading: 3.75 mA
